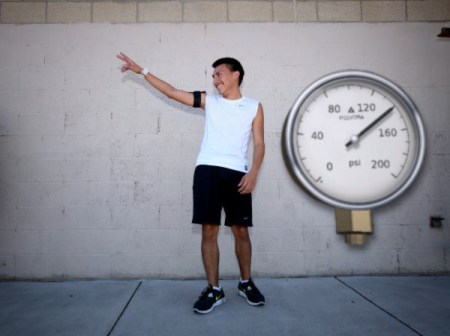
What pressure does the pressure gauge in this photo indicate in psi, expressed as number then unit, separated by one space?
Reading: 140 psi
